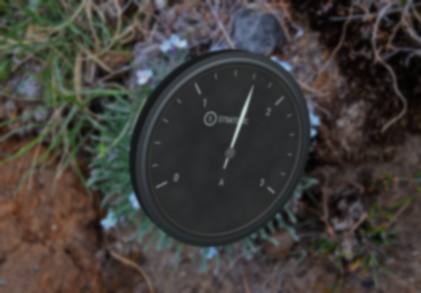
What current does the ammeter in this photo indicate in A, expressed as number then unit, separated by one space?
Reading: 1.6 A
